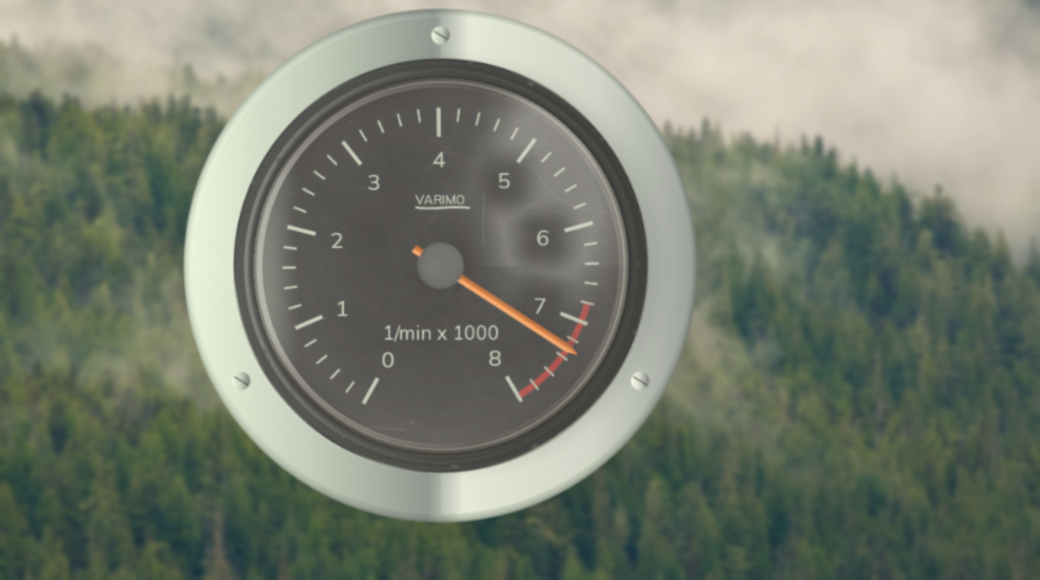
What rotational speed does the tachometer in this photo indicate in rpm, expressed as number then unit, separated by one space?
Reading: 7300 rpm
